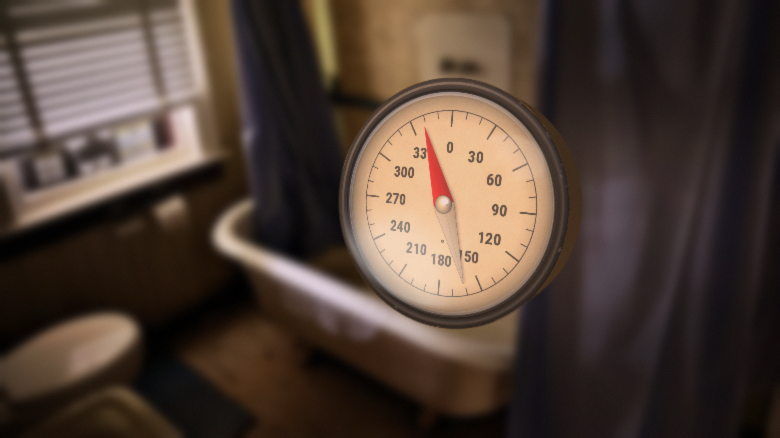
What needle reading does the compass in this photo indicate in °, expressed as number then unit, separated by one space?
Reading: 340 °
